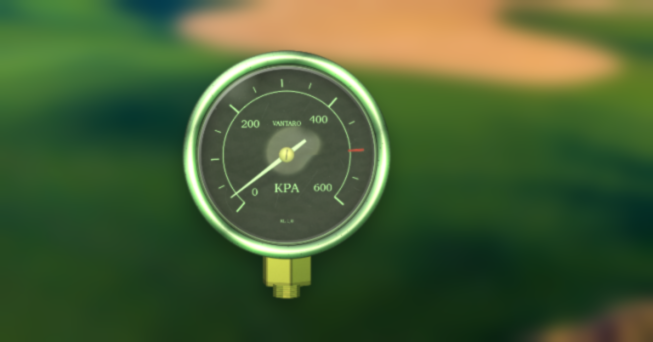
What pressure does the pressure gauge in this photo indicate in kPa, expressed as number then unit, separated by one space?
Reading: 25 kPa
